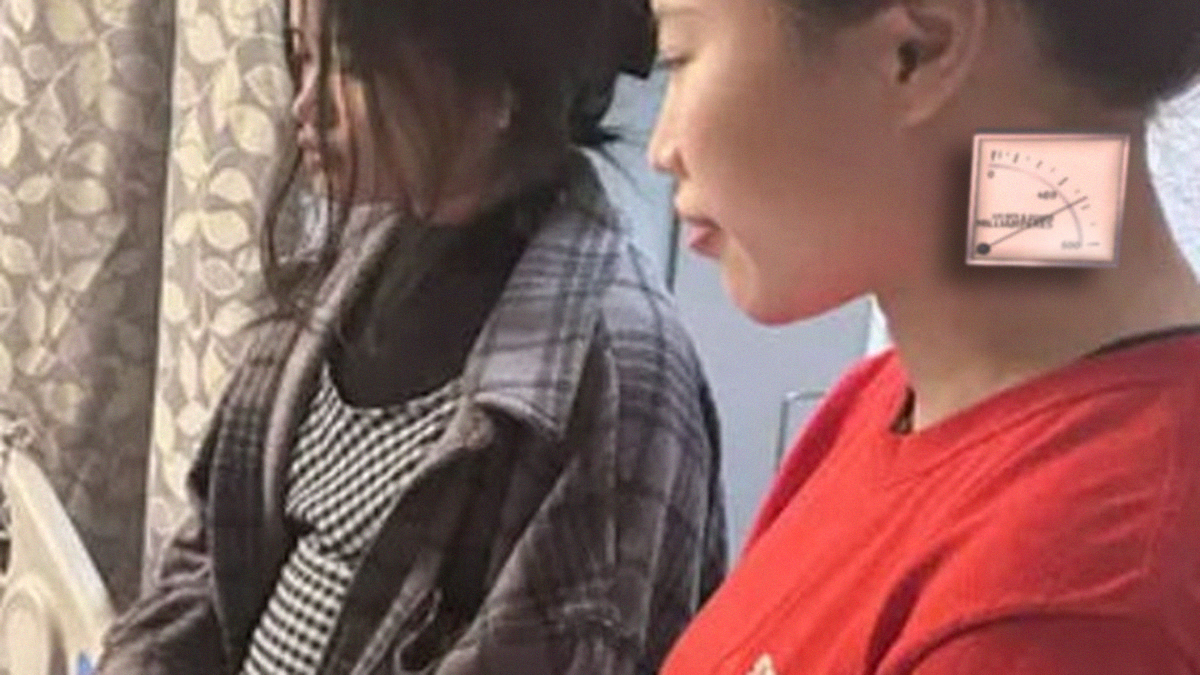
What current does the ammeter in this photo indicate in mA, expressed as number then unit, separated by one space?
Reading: 475 mA
